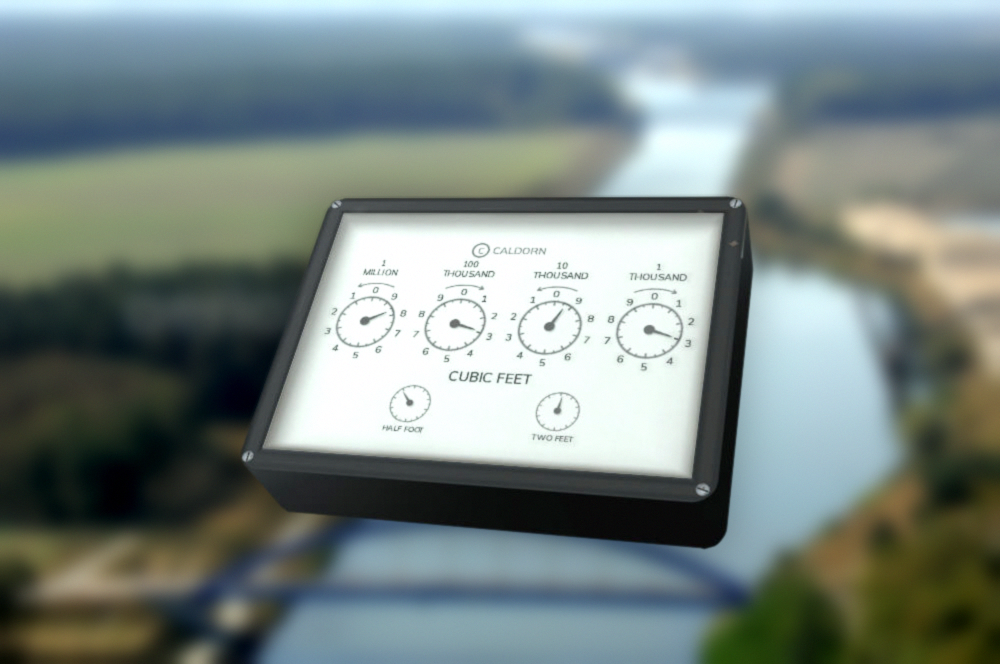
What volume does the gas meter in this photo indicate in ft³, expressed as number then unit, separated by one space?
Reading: 829300 ft³
